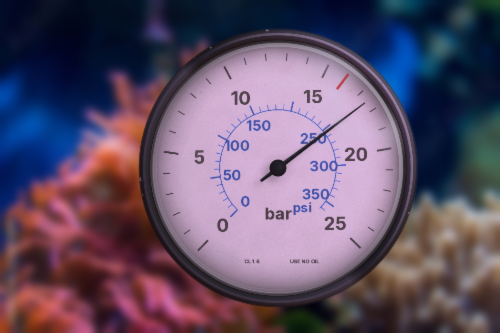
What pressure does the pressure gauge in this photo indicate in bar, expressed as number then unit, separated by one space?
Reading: 17.5 bar
